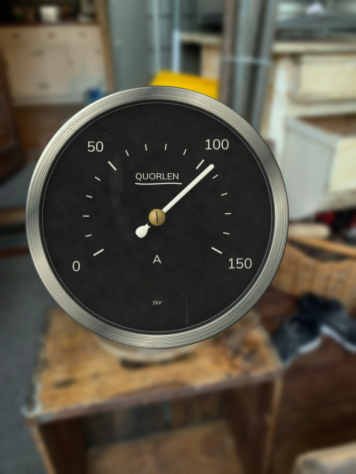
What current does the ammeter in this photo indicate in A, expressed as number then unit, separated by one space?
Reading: 105 A
